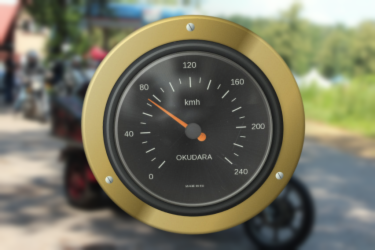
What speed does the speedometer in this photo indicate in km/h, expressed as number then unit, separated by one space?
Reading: 75 km/h
